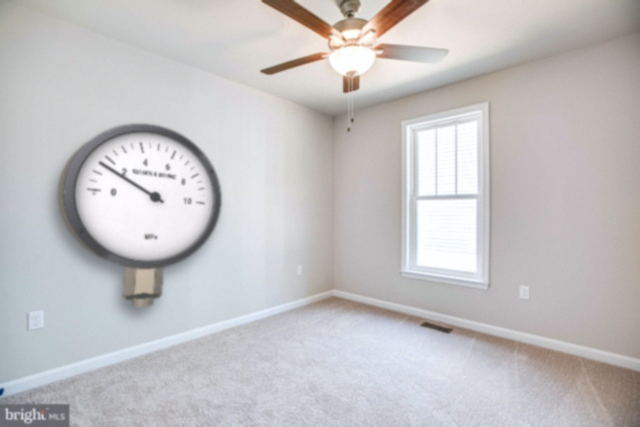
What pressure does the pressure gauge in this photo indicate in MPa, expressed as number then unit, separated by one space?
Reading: 1.5 MPa
